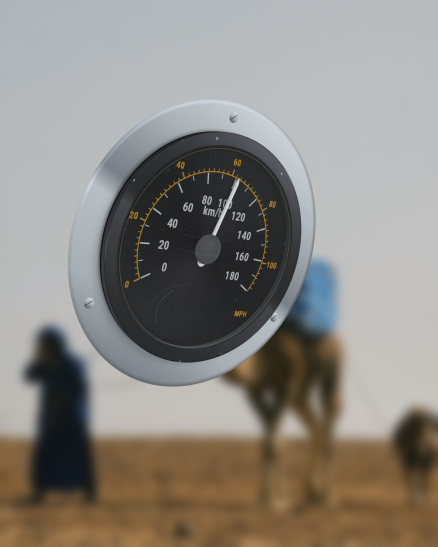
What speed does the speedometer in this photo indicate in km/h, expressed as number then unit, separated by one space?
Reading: 100 km/h
